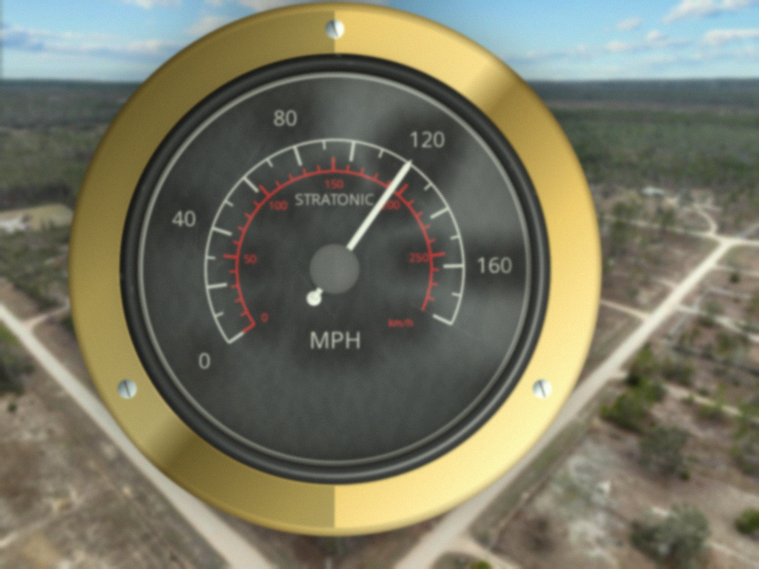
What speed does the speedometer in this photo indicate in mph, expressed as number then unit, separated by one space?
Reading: 120 mph
